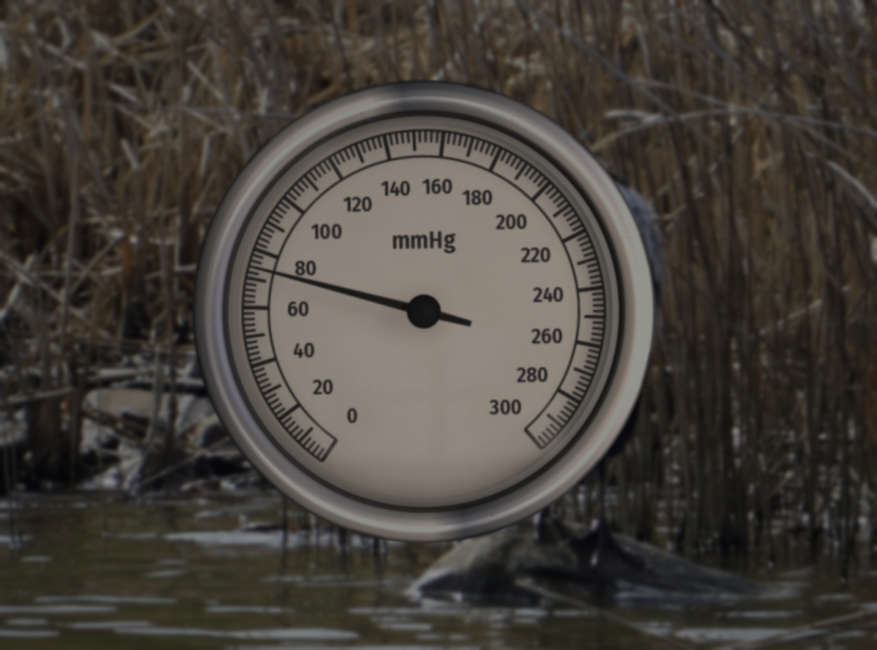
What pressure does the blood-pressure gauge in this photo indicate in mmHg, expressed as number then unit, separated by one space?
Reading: 74 mmHg
